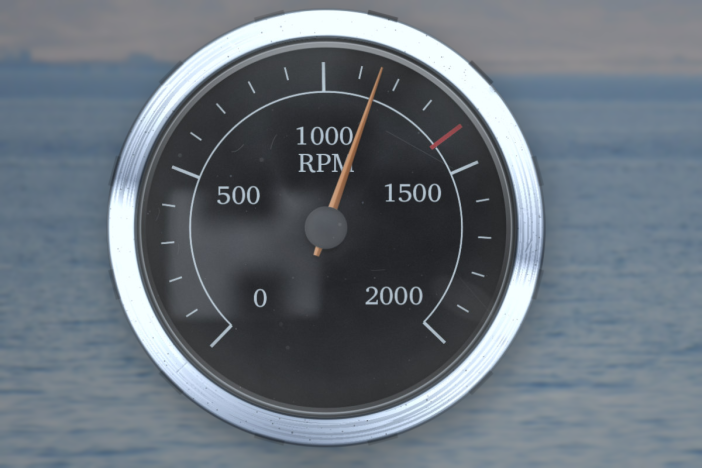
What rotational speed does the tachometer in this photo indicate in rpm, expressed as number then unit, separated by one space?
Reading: 1150 rpm
